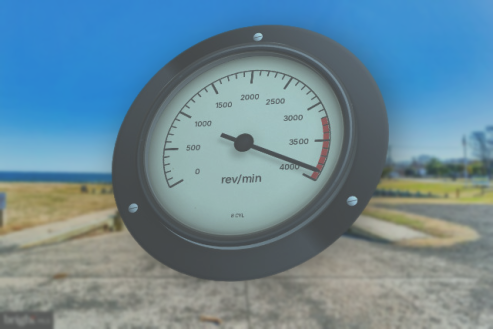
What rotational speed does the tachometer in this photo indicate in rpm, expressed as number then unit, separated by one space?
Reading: 3900 rpm
